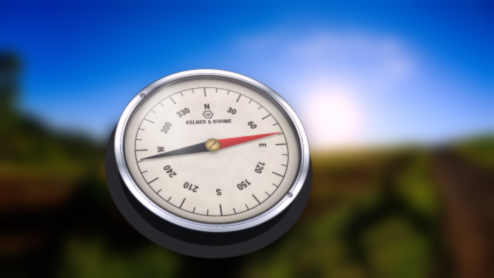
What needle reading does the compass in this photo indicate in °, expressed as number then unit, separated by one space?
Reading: 80 °
